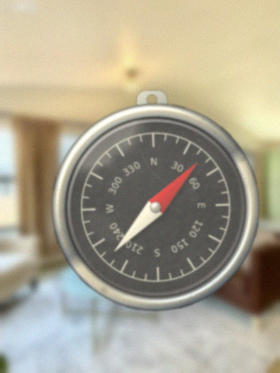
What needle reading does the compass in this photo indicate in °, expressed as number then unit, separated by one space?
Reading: 45 °
